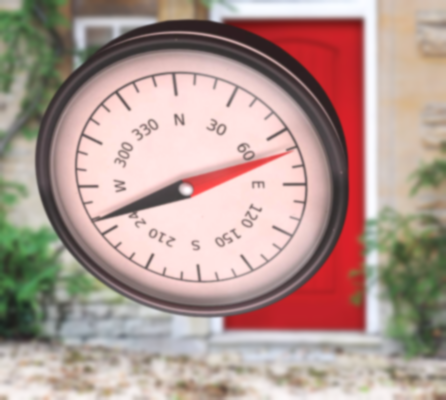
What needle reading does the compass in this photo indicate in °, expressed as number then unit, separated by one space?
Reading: 70 °
